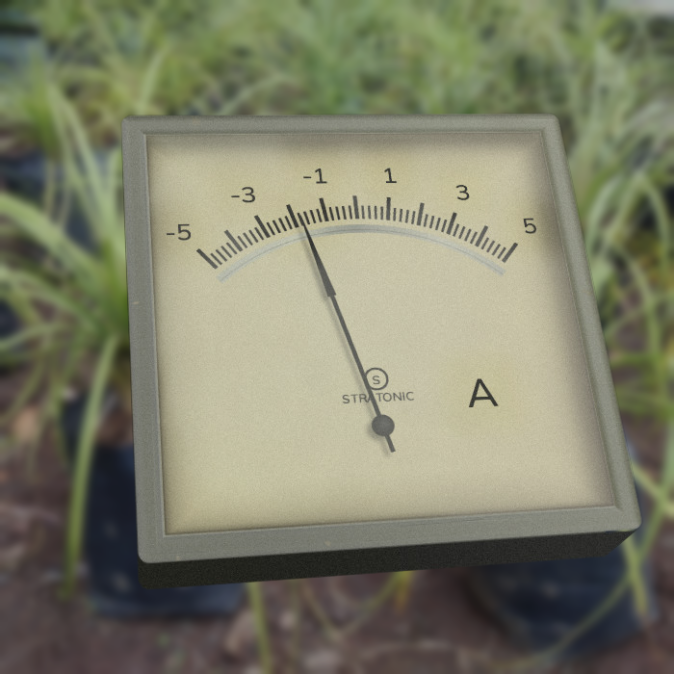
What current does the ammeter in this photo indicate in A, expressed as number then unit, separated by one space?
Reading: -1.8 A
